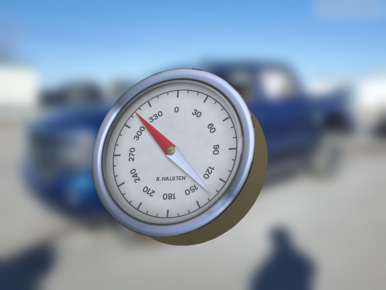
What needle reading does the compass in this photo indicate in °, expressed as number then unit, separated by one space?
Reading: 315 °
